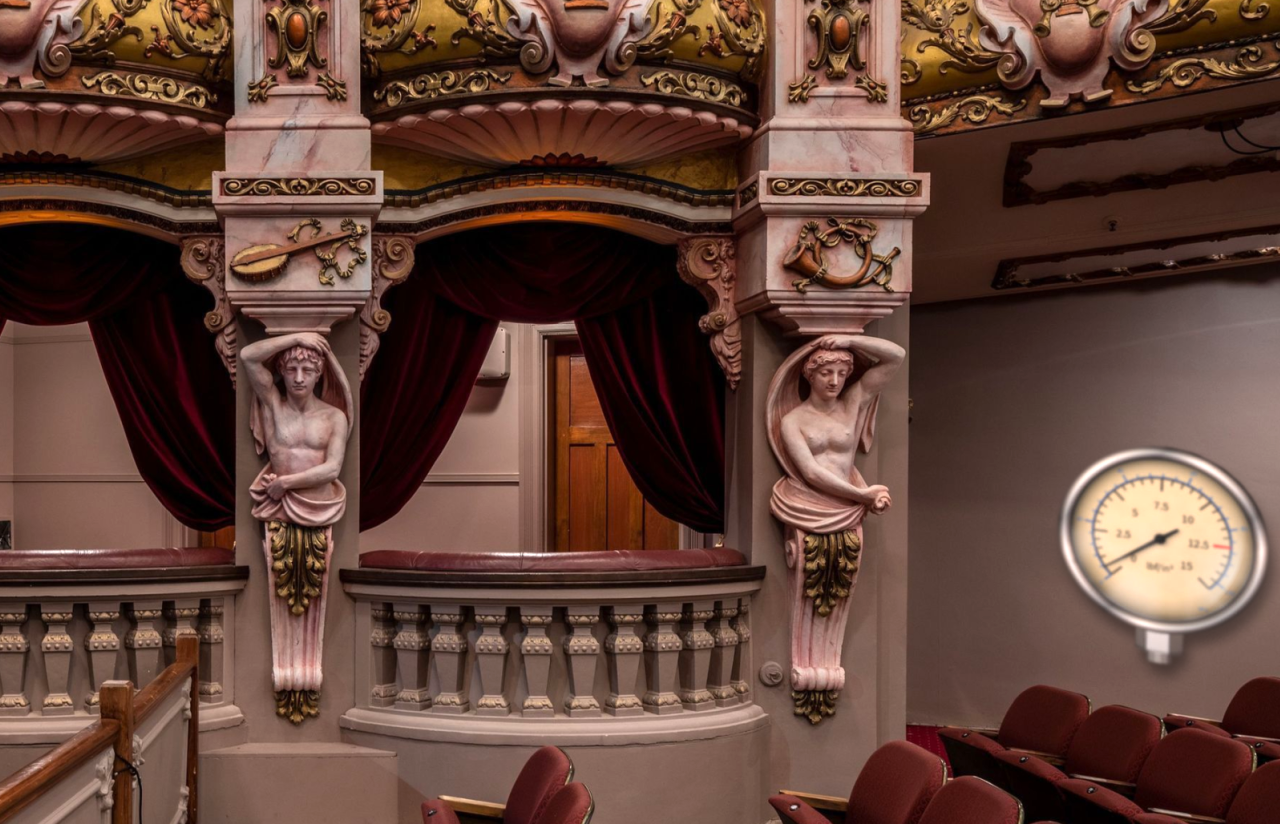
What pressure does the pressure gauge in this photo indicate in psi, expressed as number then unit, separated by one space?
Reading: 0.5 psi
